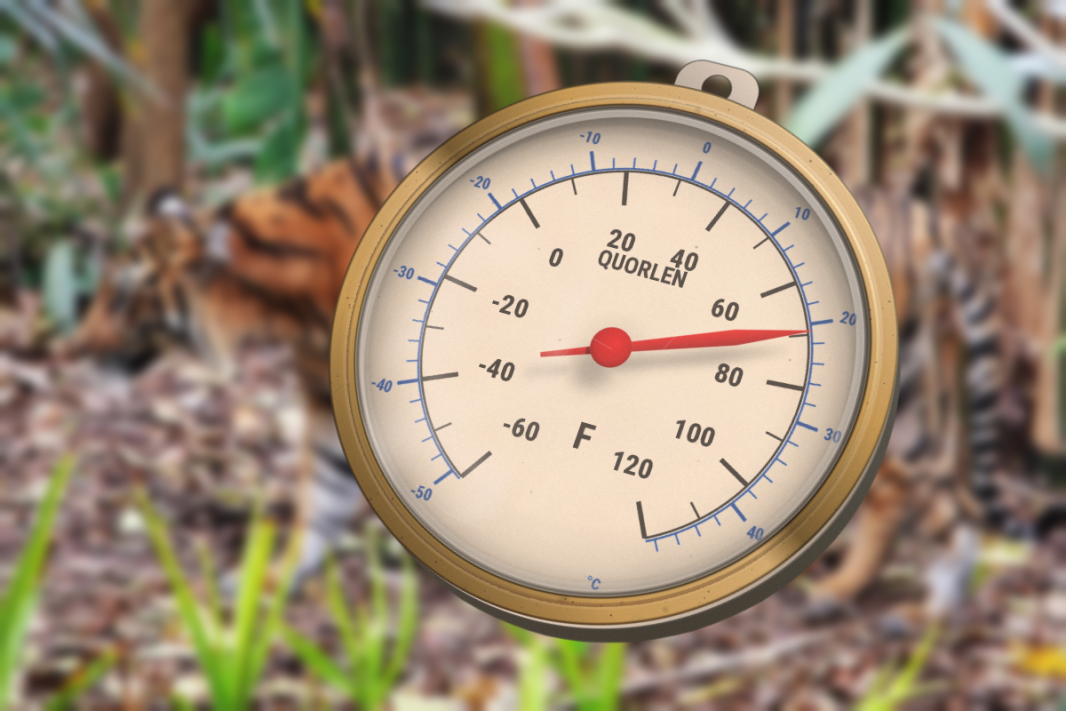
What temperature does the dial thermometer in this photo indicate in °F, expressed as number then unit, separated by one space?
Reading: 70 °F
